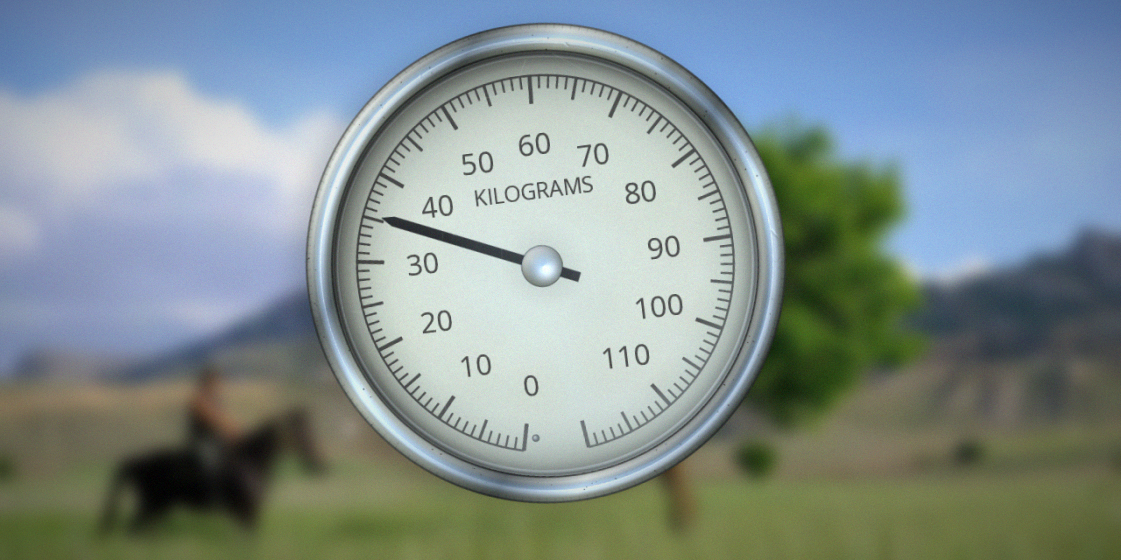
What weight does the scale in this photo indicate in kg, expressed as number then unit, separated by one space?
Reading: 35.5 kg
